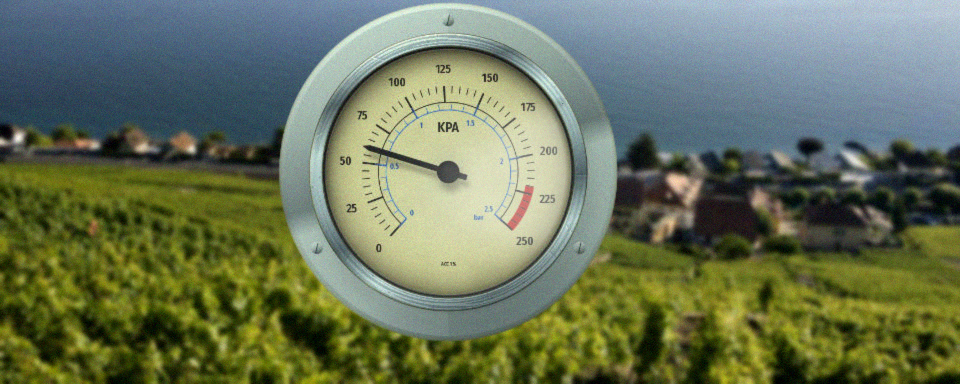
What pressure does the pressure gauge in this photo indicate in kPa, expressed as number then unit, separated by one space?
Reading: 60 kPa
